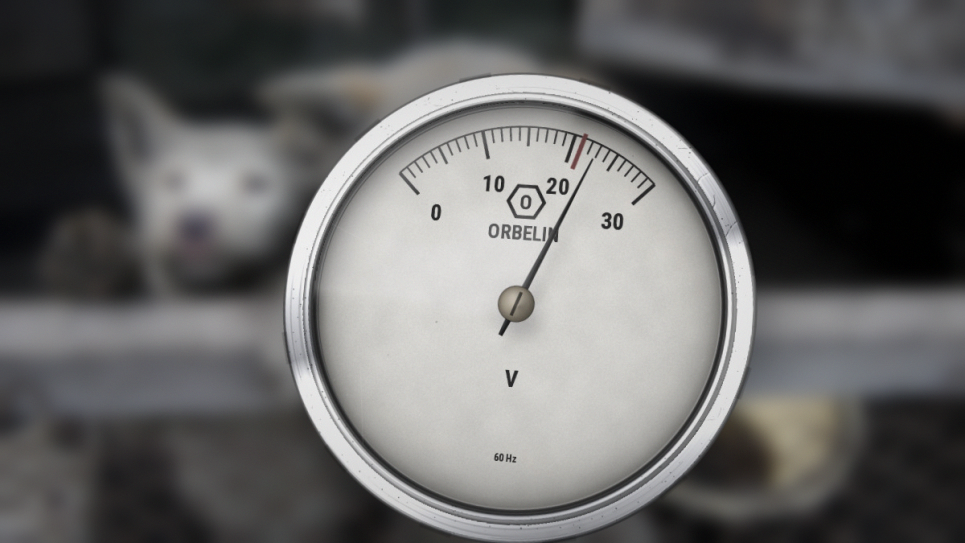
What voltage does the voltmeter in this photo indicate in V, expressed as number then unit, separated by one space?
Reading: 23 V
